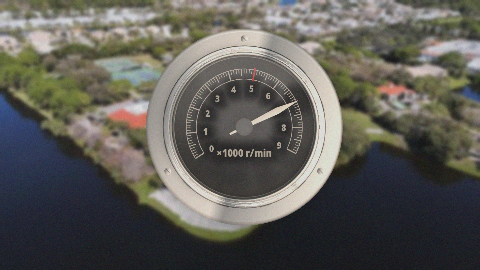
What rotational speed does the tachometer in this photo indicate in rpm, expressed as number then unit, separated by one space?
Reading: 7000 rpm
